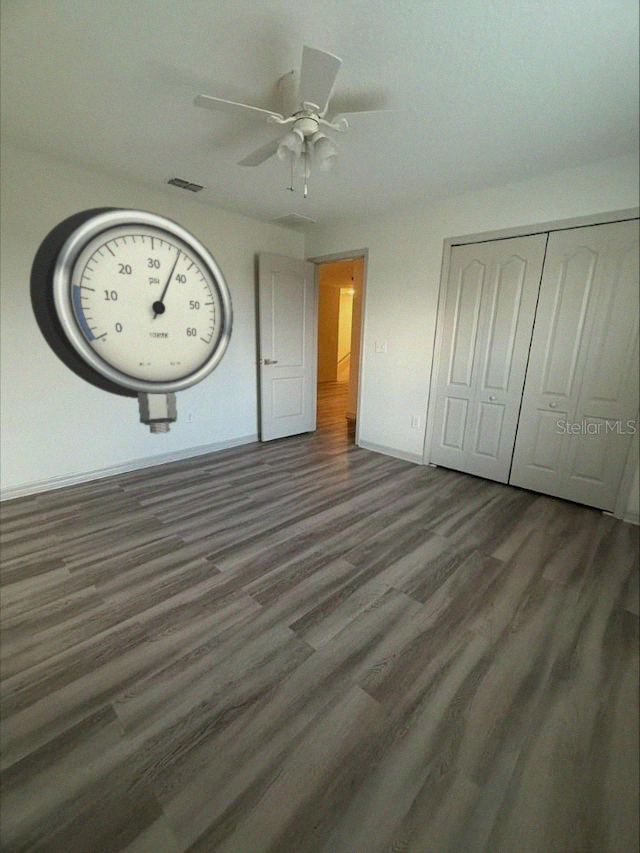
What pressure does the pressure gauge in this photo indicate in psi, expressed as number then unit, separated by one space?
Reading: 36 psi
